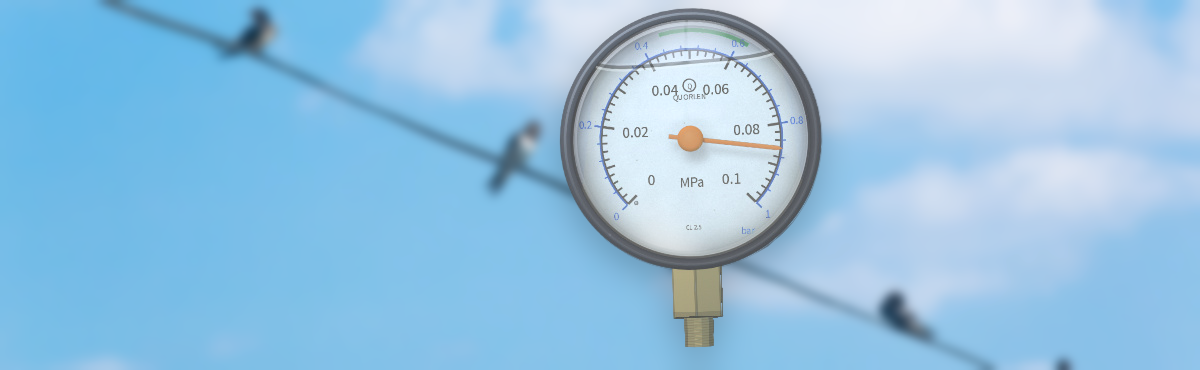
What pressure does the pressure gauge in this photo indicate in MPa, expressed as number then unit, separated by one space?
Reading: 0.086 MPa
